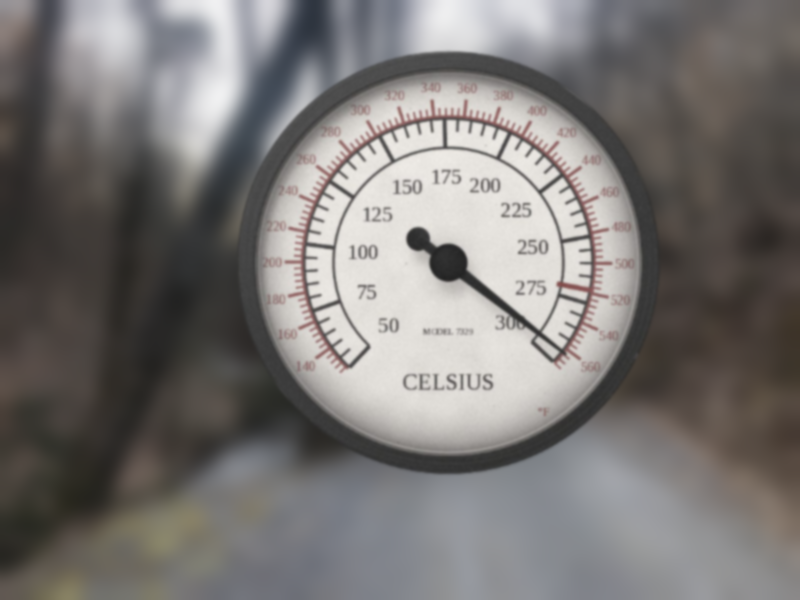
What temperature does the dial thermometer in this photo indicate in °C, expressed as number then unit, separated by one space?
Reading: 295 °C
